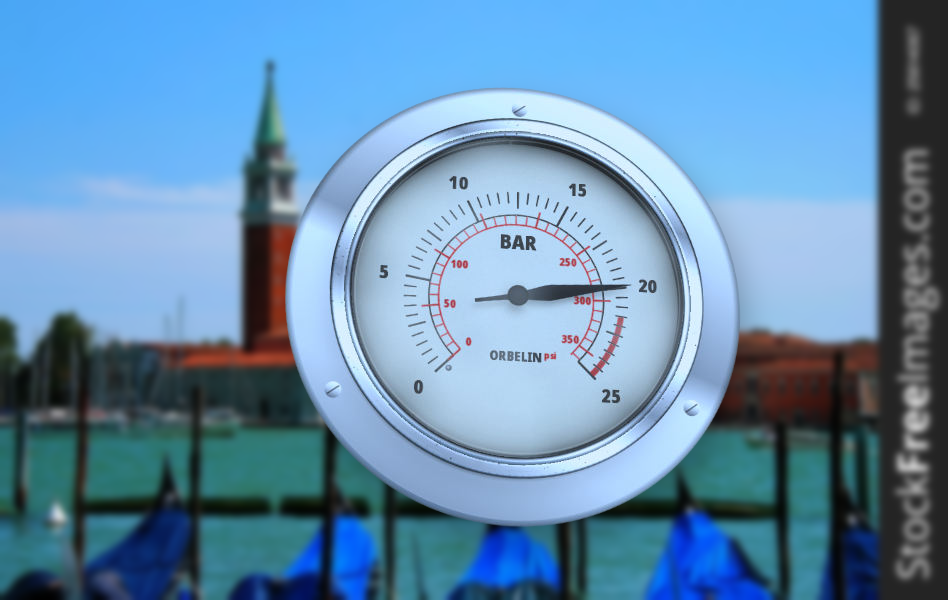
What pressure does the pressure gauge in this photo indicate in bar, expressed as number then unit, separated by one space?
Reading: 20 bar
